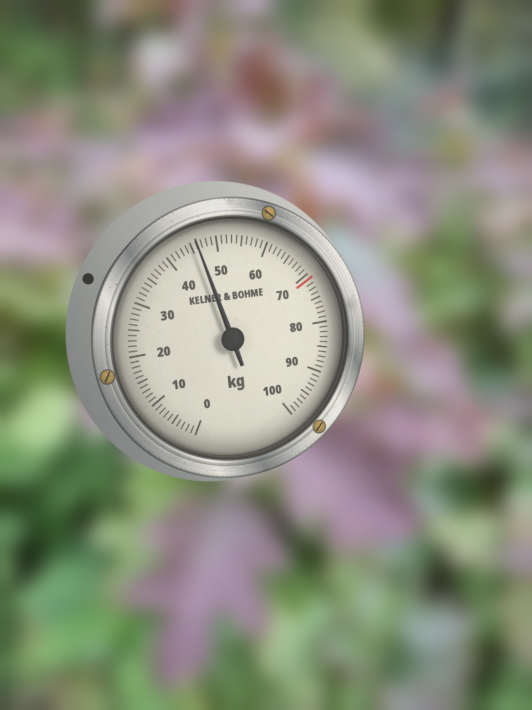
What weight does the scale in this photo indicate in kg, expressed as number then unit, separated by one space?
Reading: 46 kg
